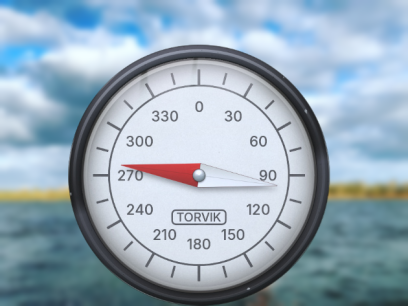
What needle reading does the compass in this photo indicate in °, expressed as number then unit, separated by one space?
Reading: 277.5 °
